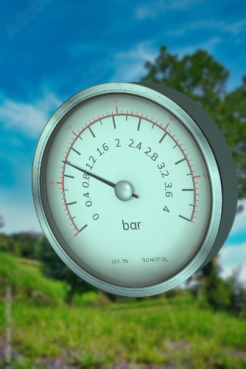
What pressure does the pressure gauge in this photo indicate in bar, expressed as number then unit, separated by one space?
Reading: 1 bar
